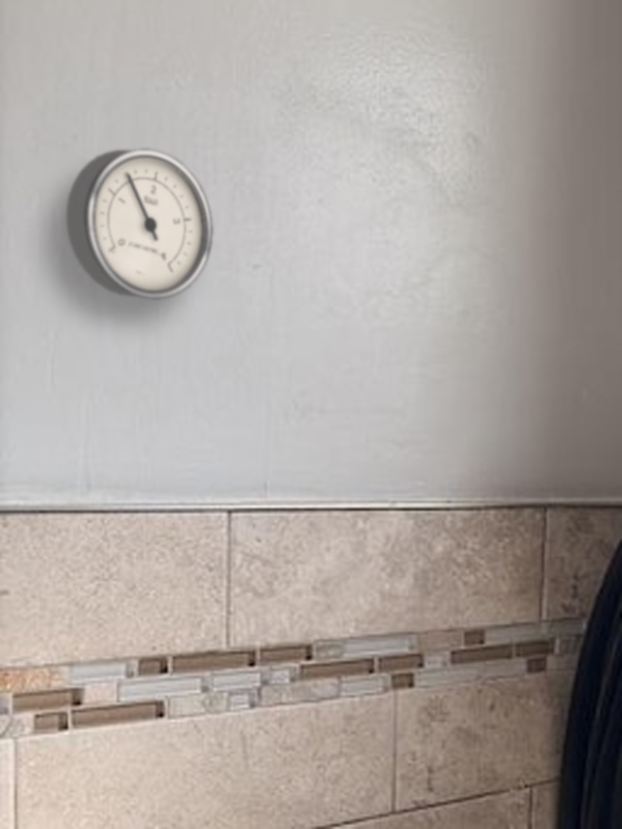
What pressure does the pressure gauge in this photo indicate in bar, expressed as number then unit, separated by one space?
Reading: 1.4 bar
